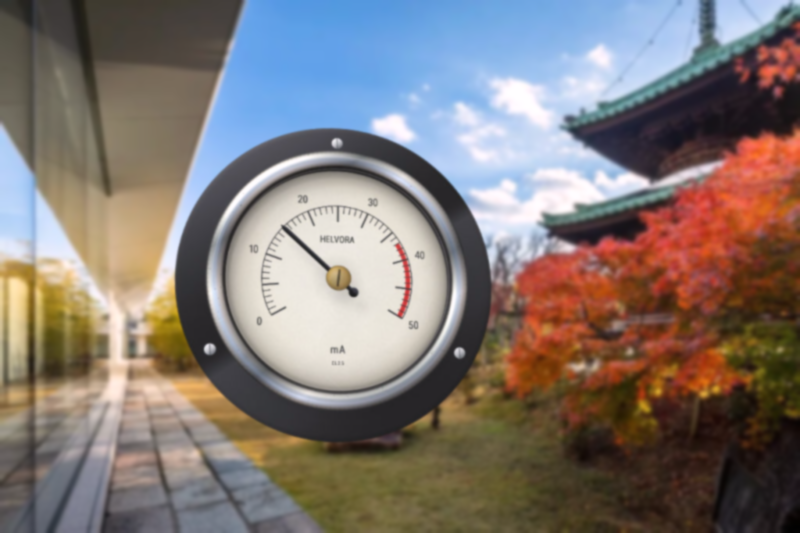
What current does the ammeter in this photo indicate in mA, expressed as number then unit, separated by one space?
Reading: 15 mA
